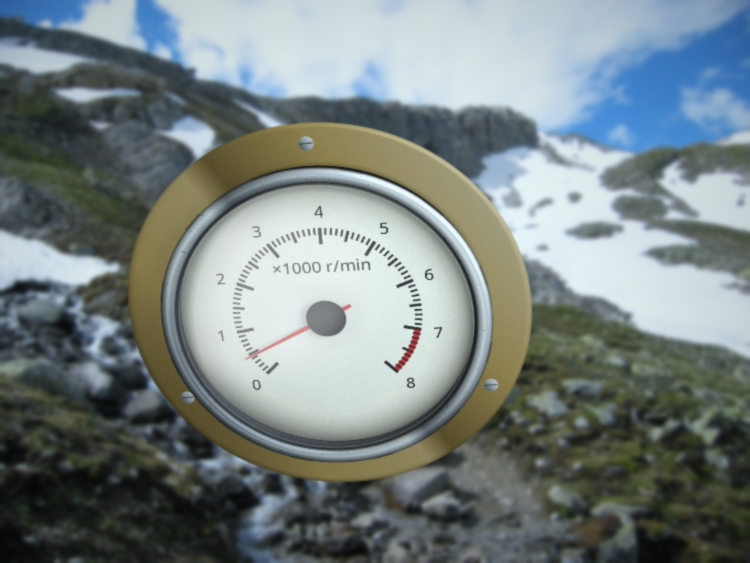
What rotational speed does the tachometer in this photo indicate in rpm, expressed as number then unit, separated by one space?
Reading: 500 rpm
